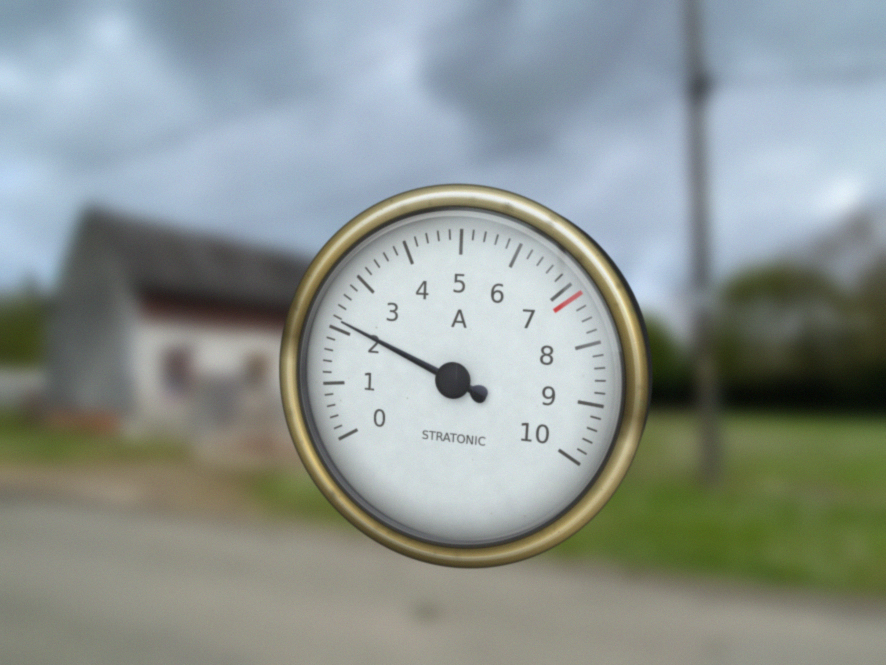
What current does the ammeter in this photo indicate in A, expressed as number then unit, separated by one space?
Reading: 2.2 A
